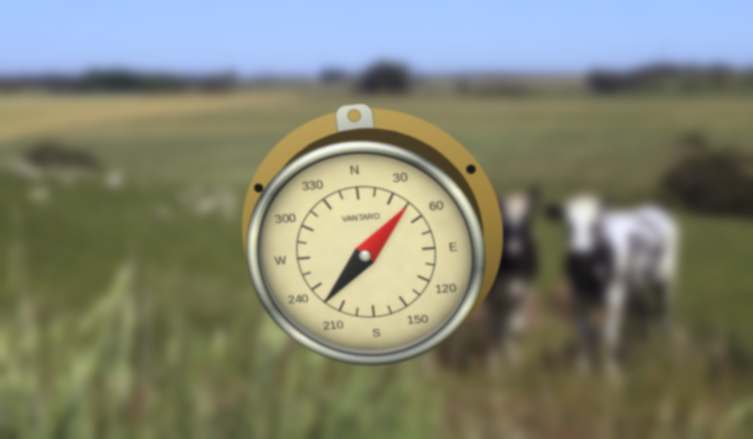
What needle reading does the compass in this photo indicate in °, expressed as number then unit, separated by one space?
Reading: 45 °
